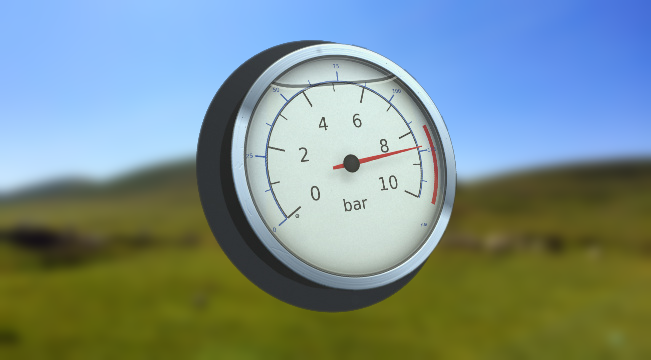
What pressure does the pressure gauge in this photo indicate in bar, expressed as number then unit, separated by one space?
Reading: 8.5 bar
